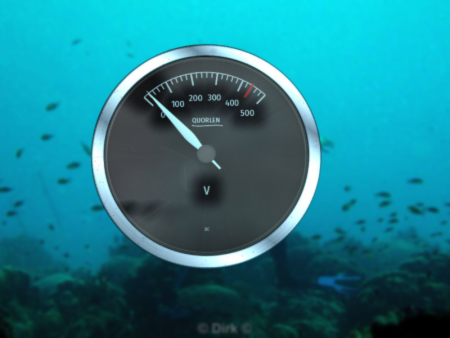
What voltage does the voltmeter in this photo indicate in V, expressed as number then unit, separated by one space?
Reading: 20 V
